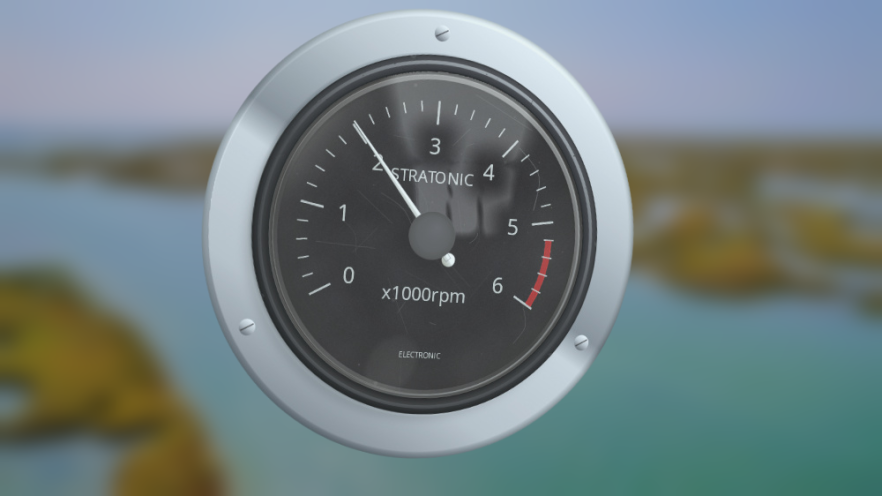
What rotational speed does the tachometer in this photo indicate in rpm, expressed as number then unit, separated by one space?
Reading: 2000 rpm
